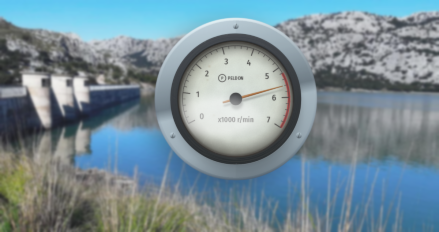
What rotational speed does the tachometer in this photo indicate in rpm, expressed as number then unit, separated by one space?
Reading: 5600 rpm
